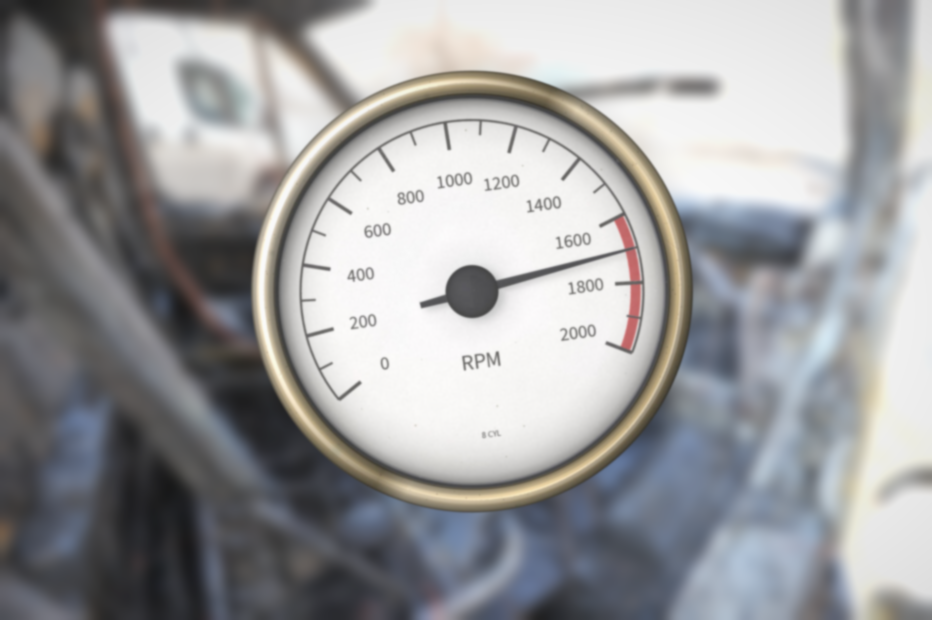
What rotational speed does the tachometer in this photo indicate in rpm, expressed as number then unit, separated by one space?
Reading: 1700 rpm
